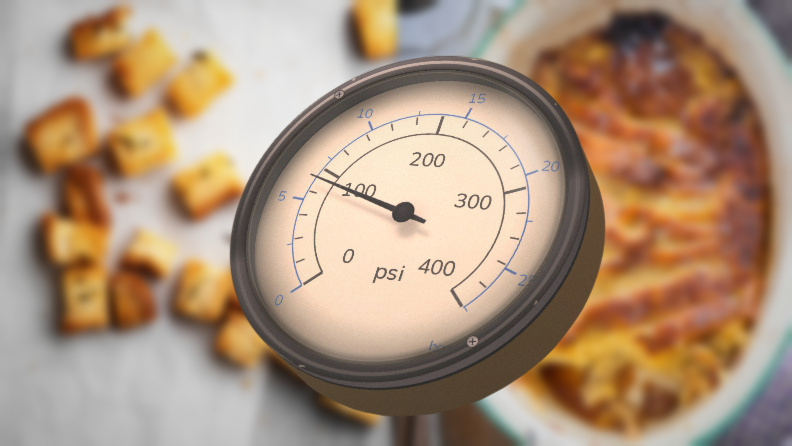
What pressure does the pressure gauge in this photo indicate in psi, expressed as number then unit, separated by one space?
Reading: 90 psi
